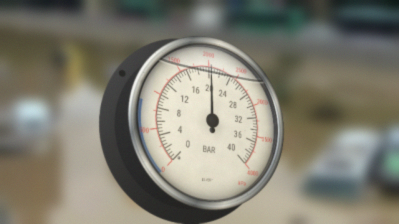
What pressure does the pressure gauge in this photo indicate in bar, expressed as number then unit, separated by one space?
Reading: 20 bar
